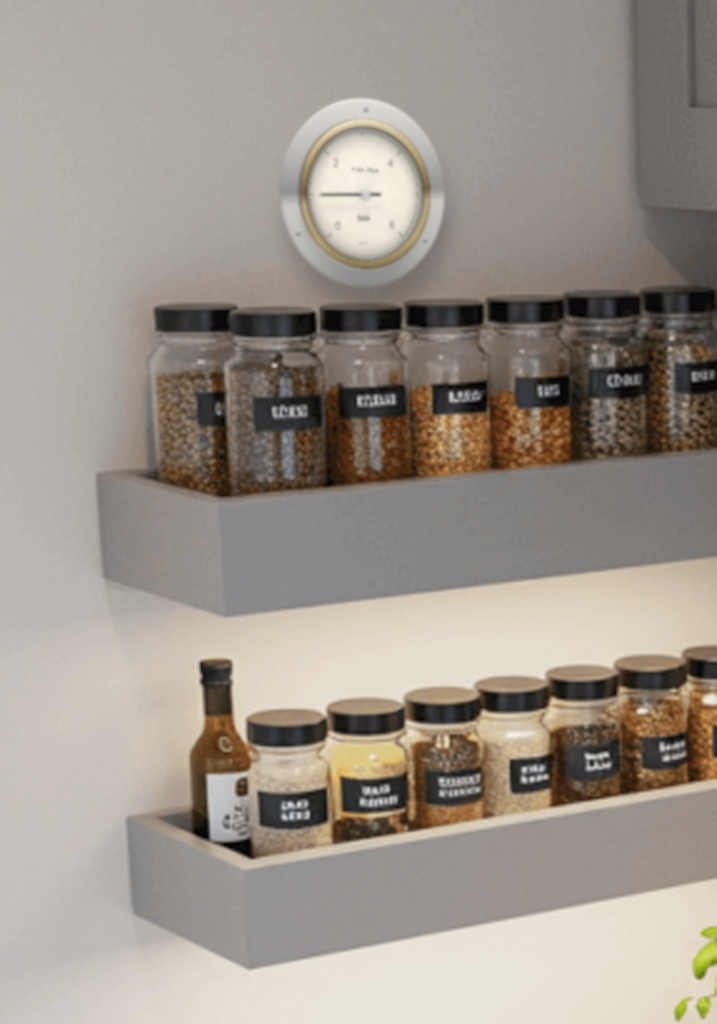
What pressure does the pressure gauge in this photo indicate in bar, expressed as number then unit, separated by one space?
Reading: 1 bar
